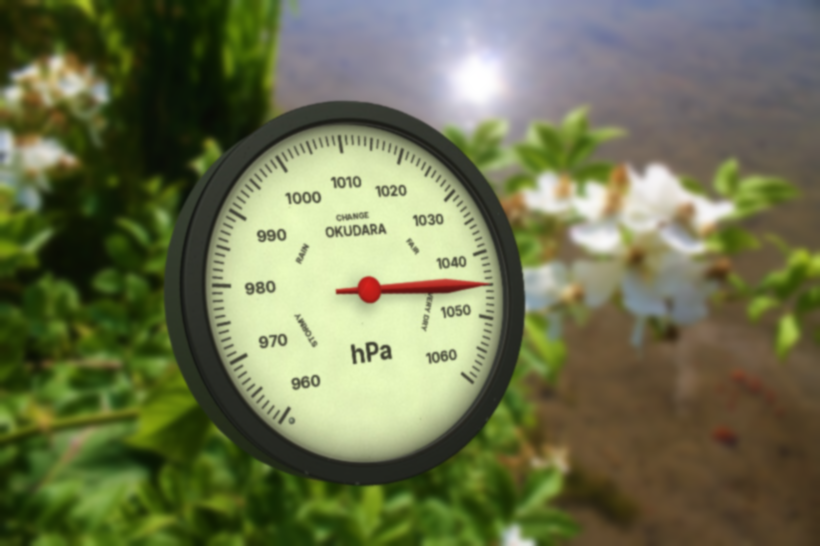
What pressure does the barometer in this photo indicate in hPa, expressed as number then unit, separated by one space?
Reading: 1045 hPa
